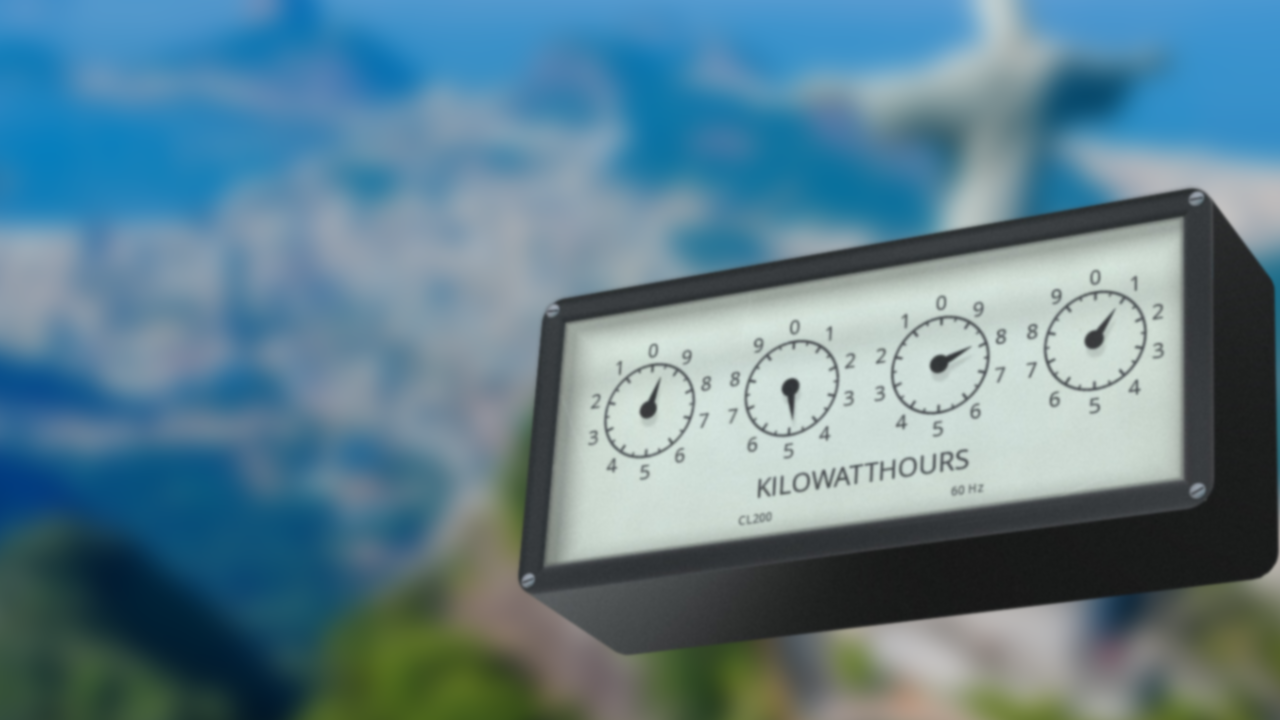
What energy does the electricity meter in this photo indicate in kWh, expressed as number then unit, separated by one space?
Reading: 9481 kWh
